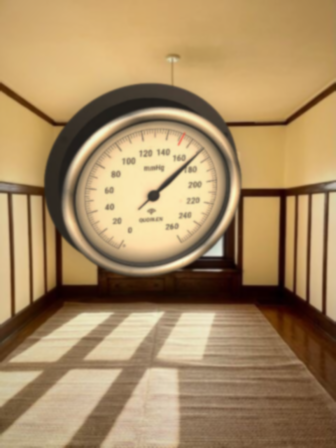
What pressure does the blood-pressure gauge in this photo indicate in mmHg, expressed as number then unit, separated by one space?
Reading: 170 mmHg
